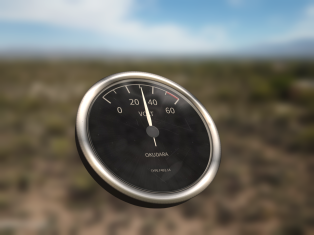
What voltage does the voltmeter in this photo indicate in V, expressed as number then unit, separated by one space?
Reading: 30 V
